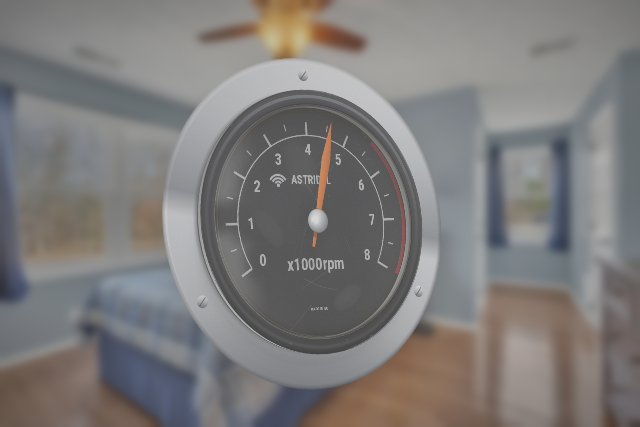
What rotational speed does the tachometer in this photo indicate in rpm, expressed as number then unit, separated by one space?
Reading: 4500 rpm
